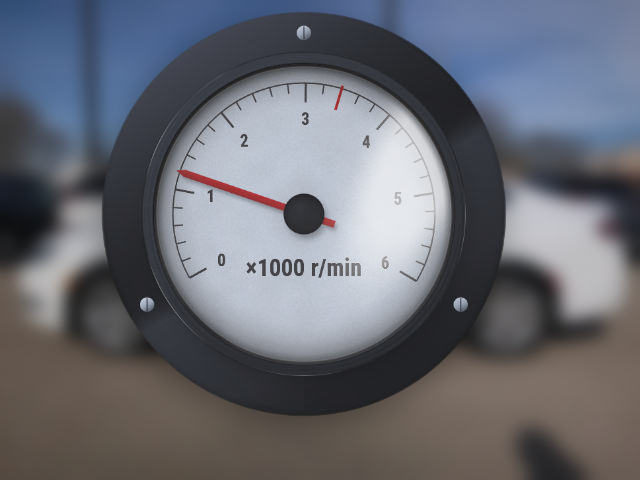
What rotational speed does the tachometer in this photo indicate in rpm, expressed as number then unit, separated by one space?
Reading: 1200 rpm
